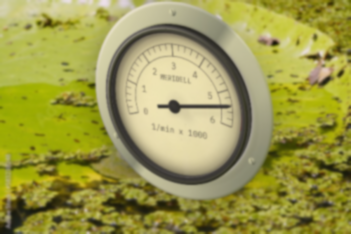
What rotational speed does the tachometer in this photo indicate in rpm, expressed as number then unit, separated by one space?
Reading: 5400 rpm
